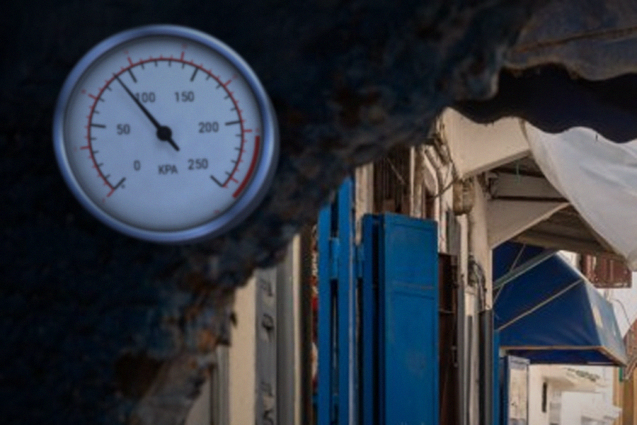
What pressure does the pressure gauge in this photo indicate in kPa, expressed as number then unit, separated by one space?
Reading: 90 kPa
